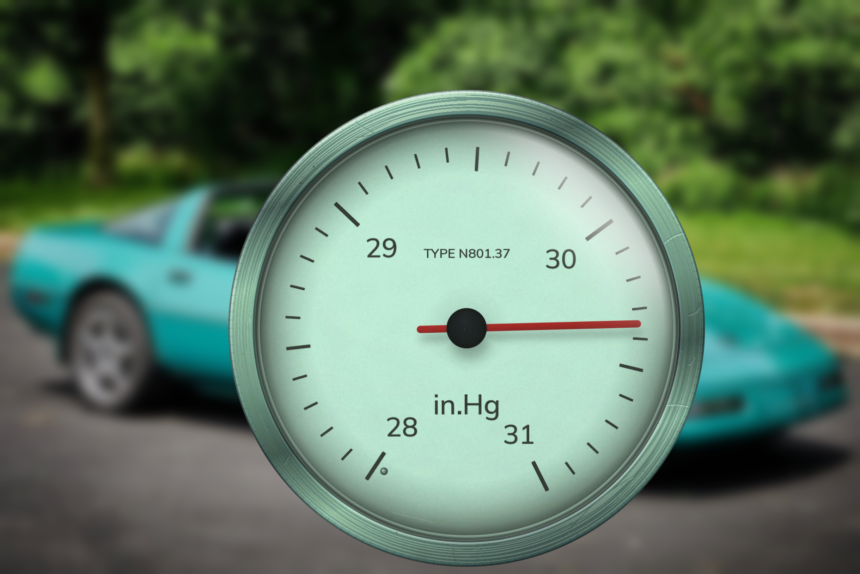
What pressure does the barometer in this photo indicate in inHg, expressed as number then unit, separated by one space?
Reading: 30.35 inHg
